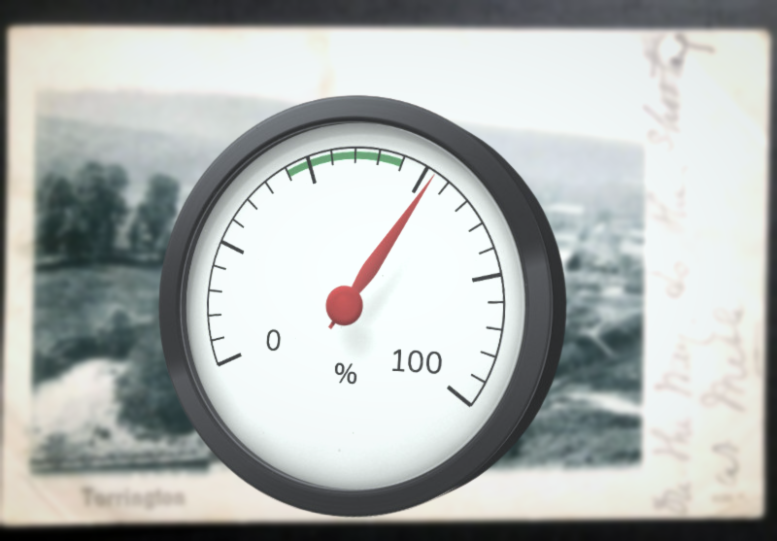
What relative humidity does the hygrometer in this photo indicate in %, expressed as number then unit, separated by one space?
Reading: 62 %
